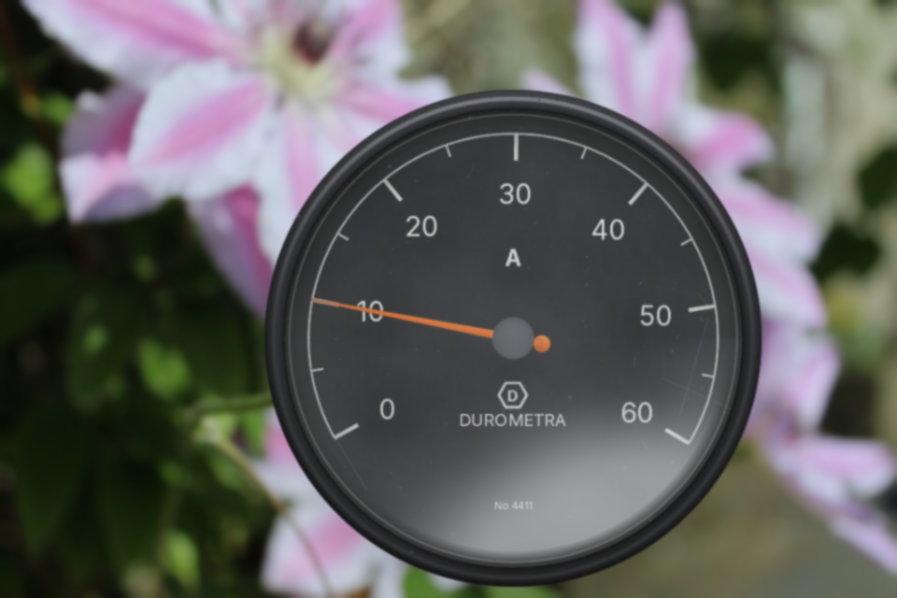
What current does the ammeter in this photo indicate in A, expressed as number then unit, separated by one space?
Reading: 10 A
